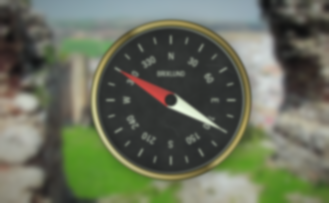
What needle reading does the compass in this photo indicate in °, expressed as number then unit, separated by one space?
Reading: 300 °
